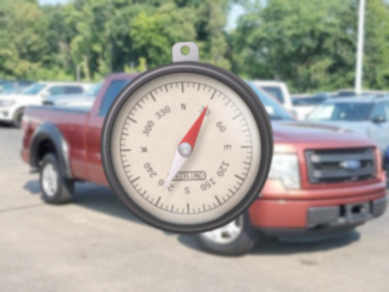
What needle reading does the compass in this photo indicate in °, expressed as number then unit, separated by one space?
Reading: 30 °
